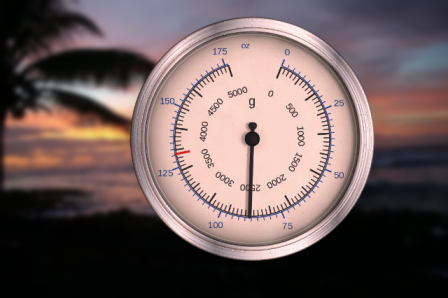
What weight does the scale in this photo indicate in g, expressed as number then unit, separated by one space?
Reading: 2500 g
